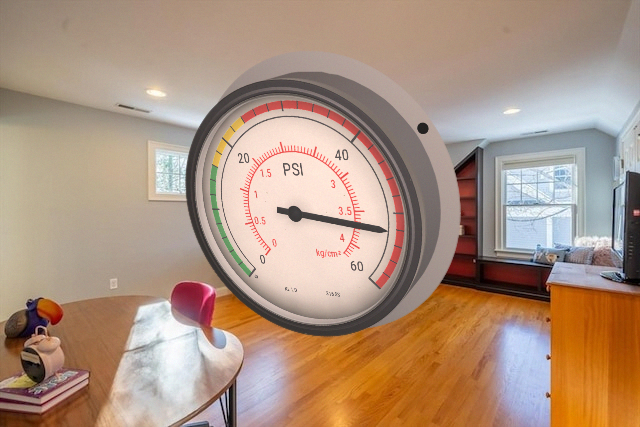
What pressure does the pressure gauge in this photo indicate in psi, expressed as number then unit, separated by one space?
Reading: 52 psi
